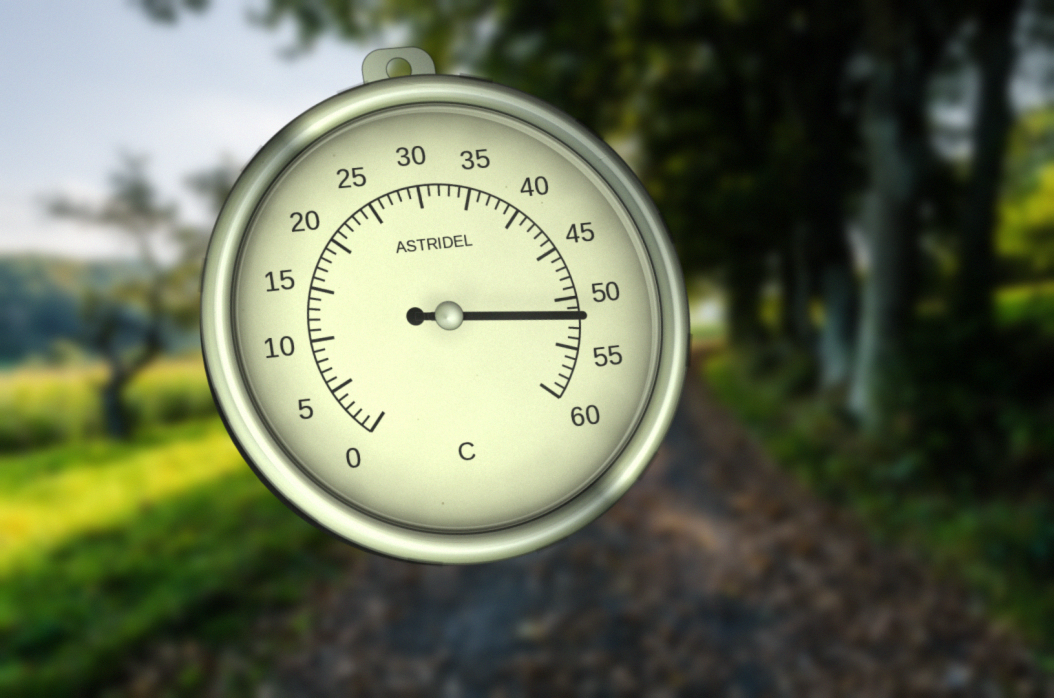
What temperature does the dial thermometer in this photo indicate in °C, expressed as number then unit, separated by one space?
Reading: 52 °C
